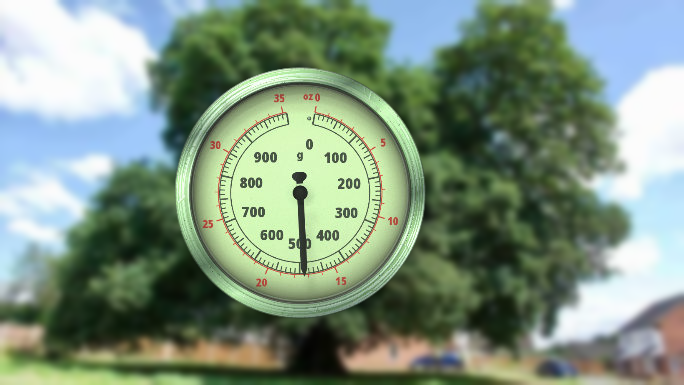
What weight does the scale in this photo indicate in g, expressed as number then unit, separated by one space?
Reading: 490 g
